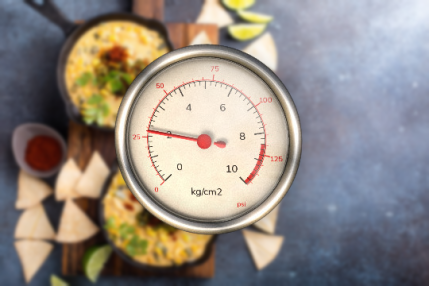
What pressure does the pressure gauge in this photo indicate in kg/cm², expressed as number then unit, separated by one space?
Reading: 2 kg/cm²
